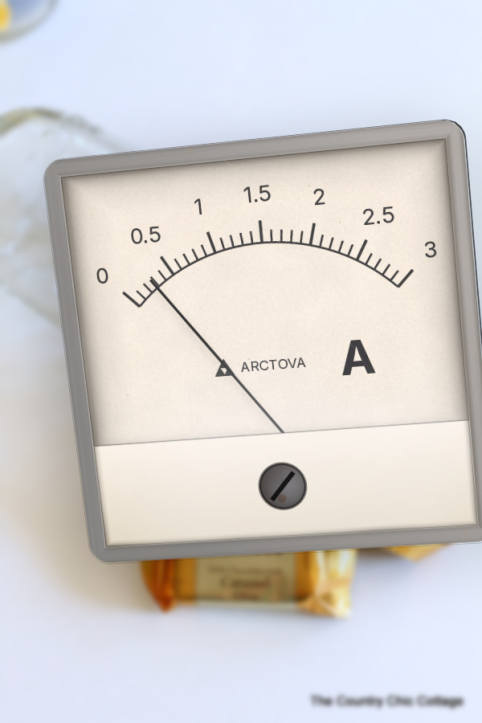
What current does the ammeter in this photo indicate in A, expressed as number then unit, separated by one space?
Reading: 0.3 A
